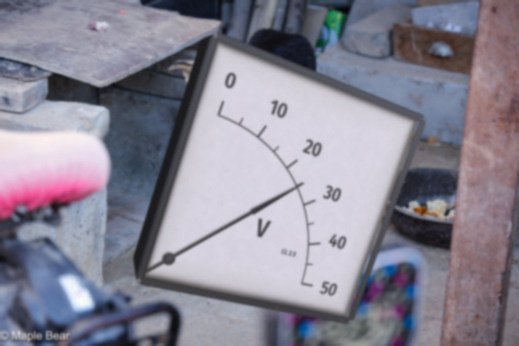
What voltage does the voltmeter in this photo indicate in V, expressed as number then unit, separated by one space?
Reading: 25 V
